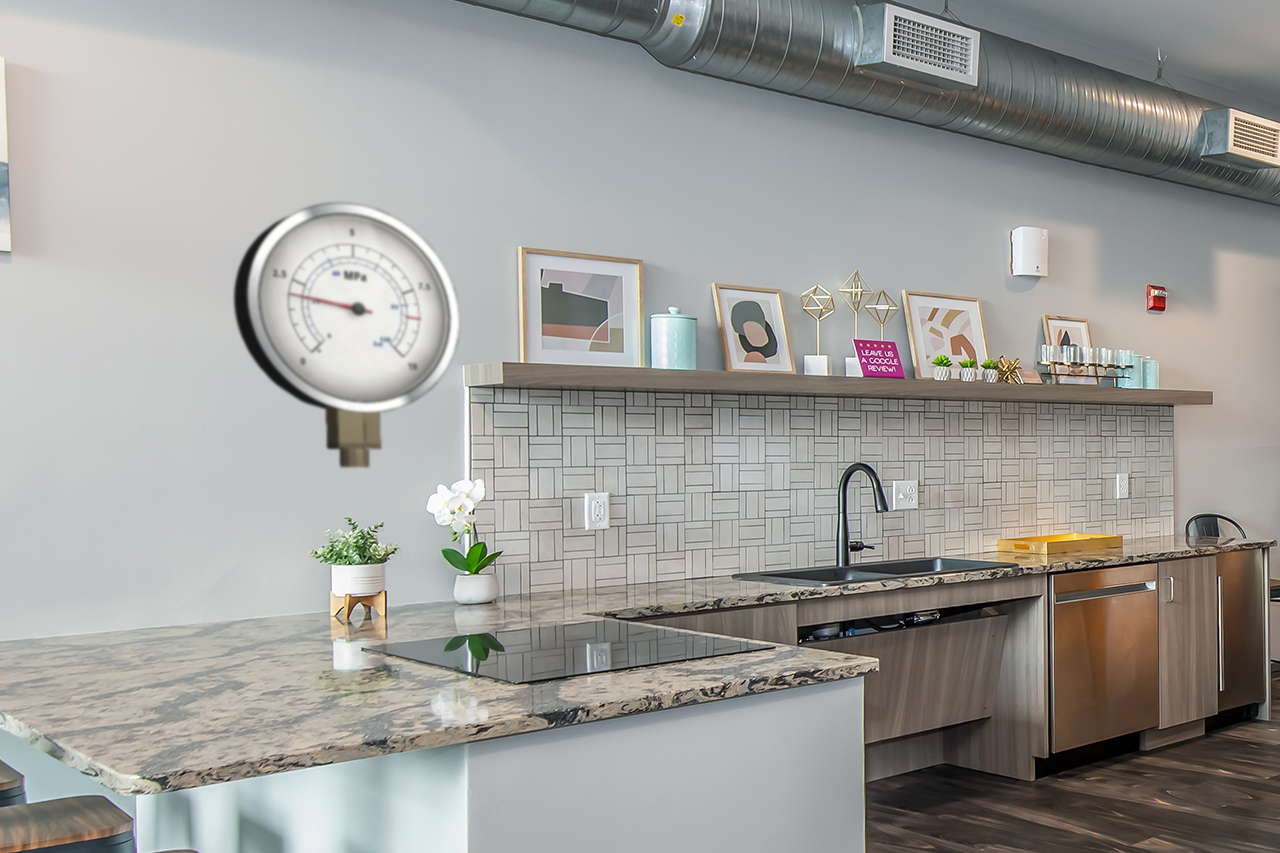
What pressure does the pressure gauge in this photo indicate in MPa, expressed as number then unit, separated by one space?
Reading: 2 MPa
